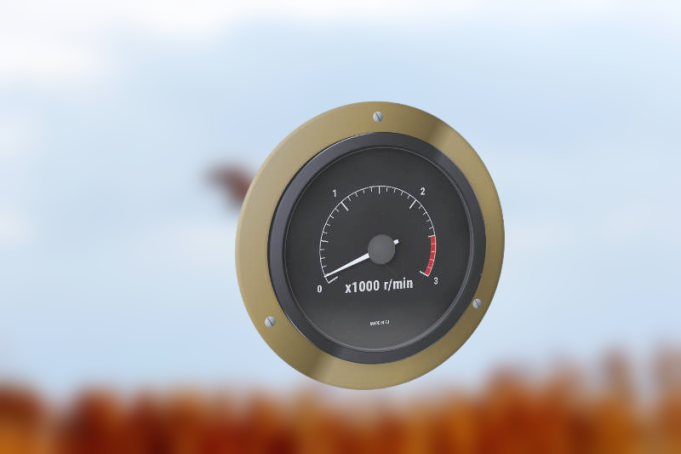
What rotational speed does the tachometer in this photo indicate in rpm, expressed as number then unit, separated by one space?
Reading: 100 rpm
